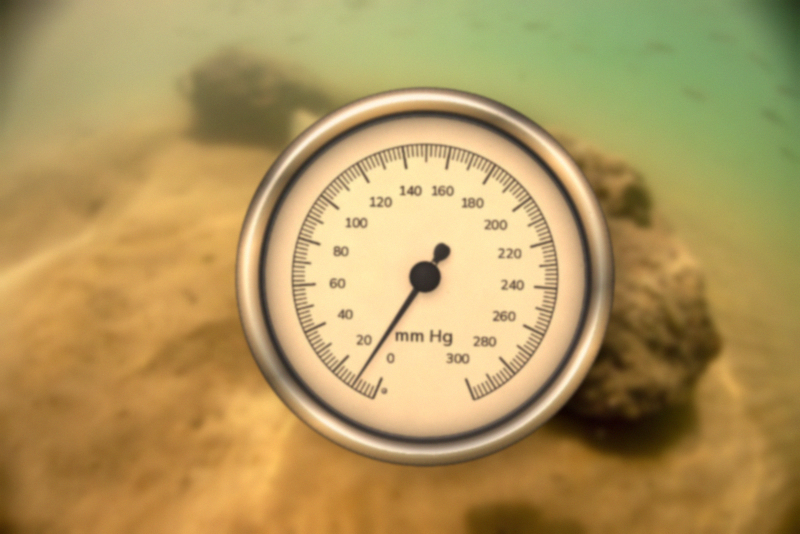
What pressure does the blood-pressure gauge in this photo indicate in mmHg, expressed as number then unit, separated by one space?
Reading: 10 mmHg
